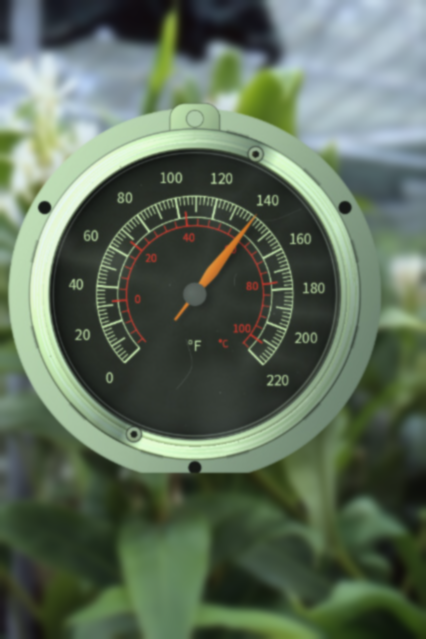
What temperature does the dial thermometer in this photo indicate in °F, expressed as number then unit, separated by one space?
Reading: 140 °F
